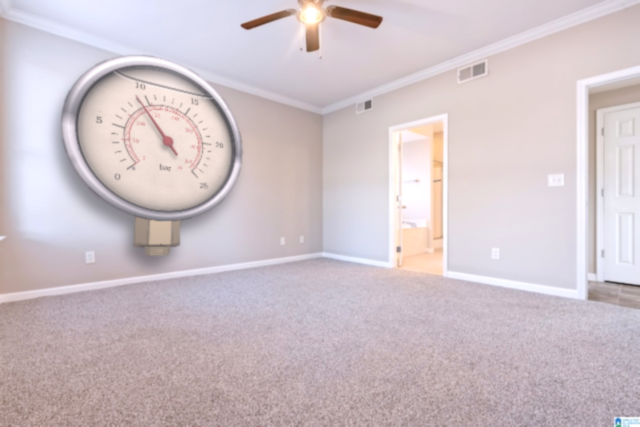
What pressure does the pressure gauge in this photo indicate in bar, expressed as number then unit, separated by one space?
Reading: 9 bar
